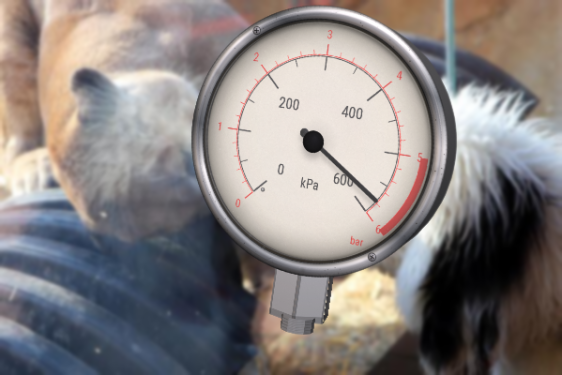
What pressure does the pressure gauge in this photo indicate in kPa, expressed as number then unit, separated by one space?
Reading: 575 kPa
